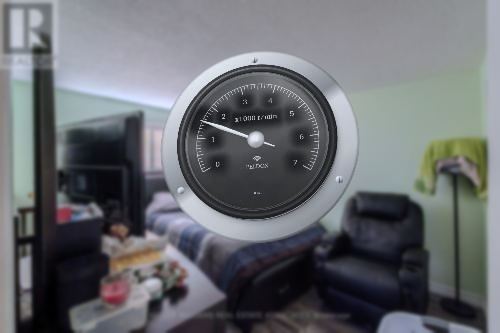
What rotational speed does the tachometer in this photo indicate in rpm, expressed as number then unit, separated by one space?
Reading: 1500 rpm
